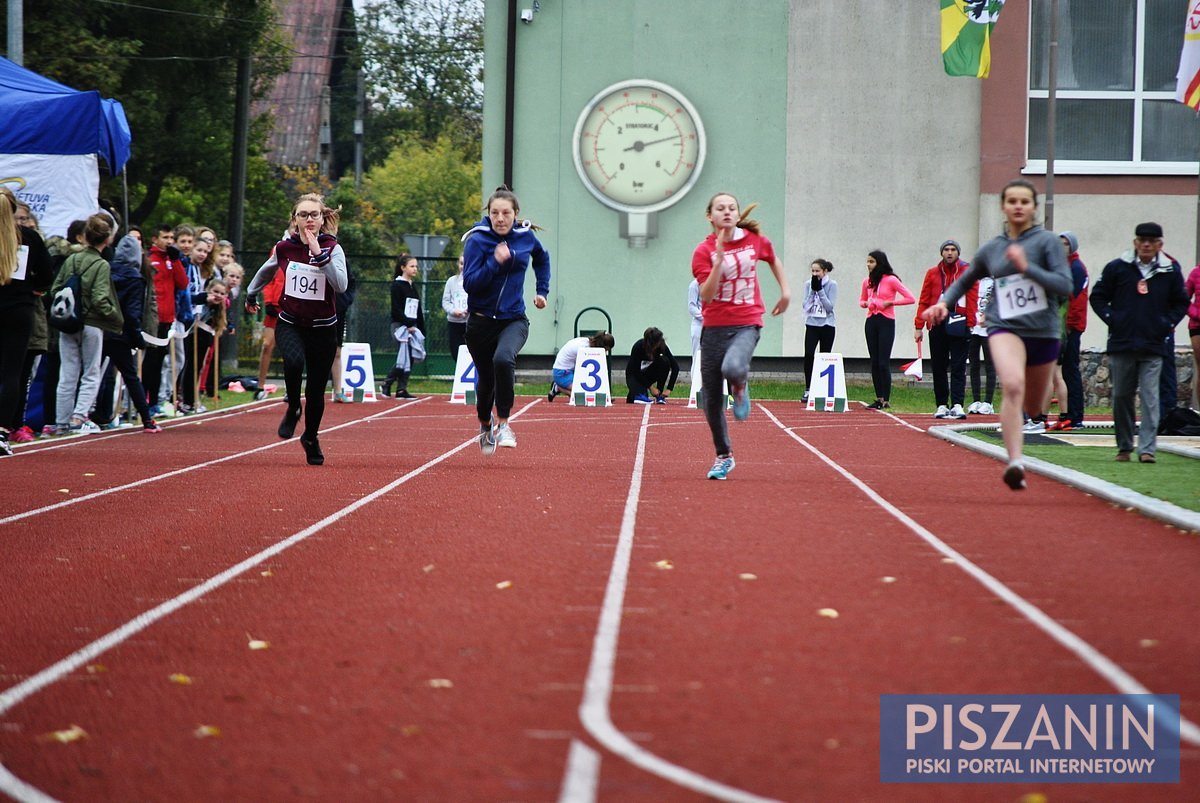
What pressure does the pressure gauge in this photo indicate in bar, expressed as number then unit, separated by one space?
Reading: 4.75 bar
